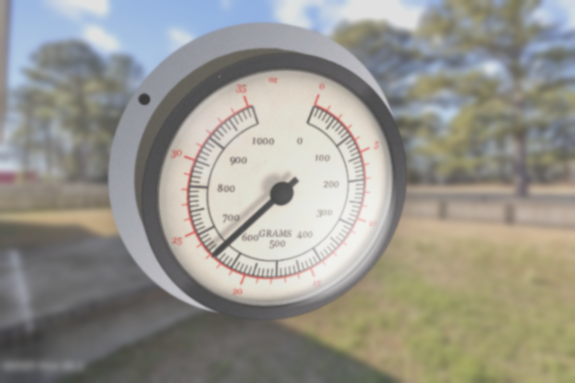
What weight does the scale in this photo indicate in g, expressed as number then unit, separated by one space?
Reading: 650 g
